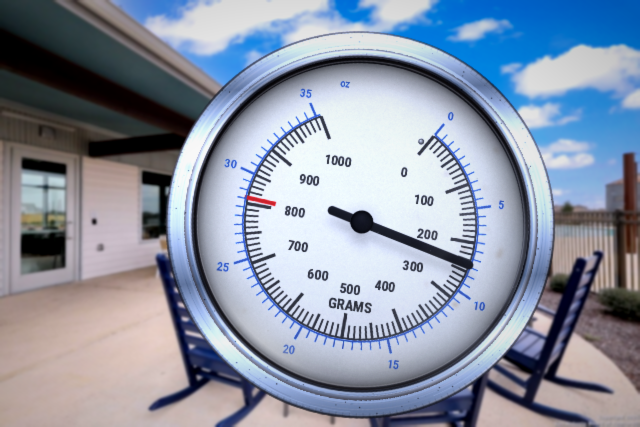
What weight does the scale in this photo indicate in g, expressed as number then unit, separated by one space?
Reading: 240 g
